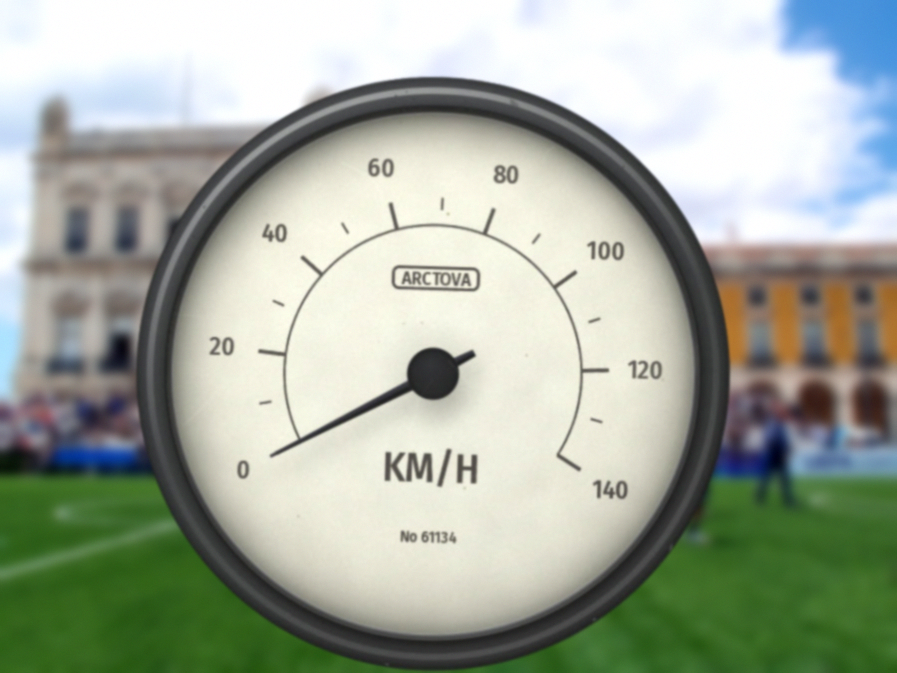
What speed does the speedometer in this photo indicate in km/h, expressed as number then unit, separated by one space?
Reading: 0 km/h
